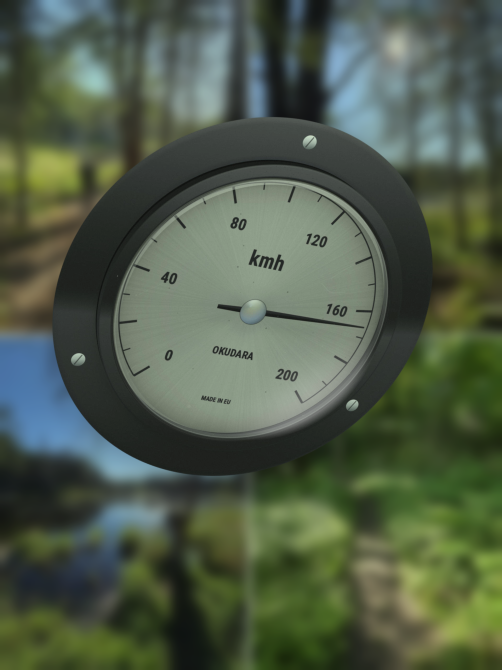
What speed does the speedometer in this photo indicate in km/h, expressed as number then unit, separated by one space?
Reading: 165 km/h
